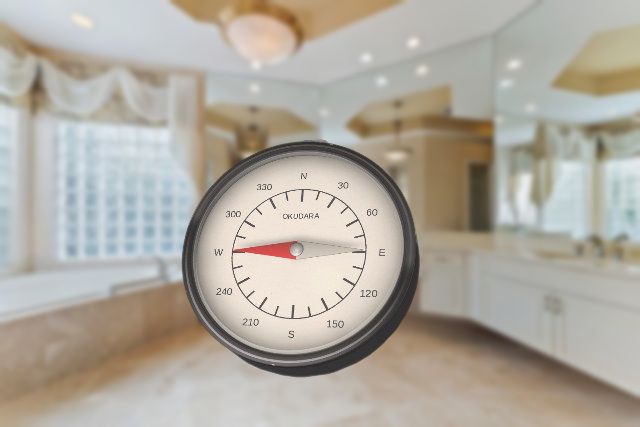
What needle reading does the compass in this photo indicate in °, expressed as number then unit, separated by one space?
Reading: 270 °
